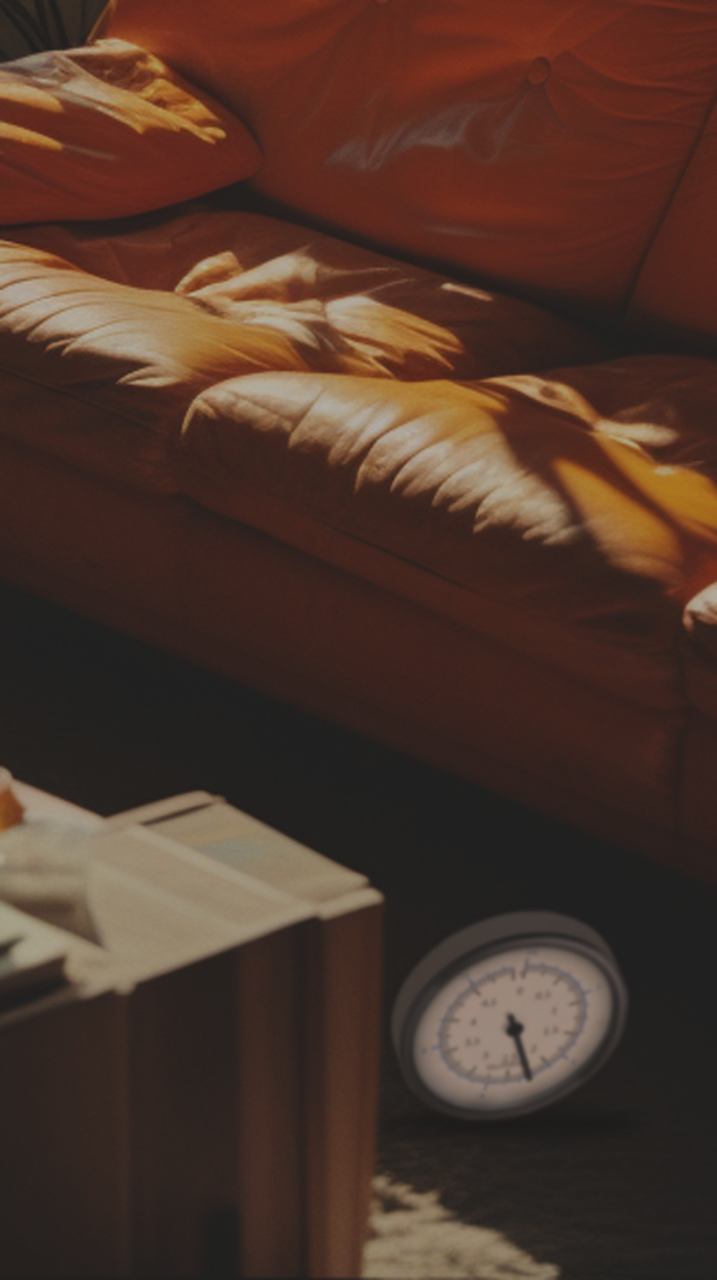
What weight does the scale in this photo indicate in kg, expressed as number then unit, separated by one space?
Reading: 2.25 kg
